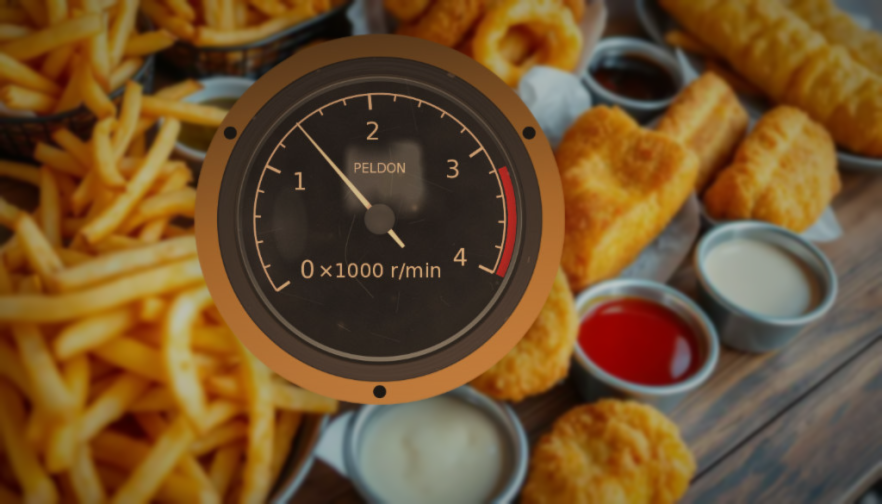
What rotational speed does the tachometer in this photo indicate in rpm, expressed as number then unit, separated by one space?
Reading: 1400 rpm
